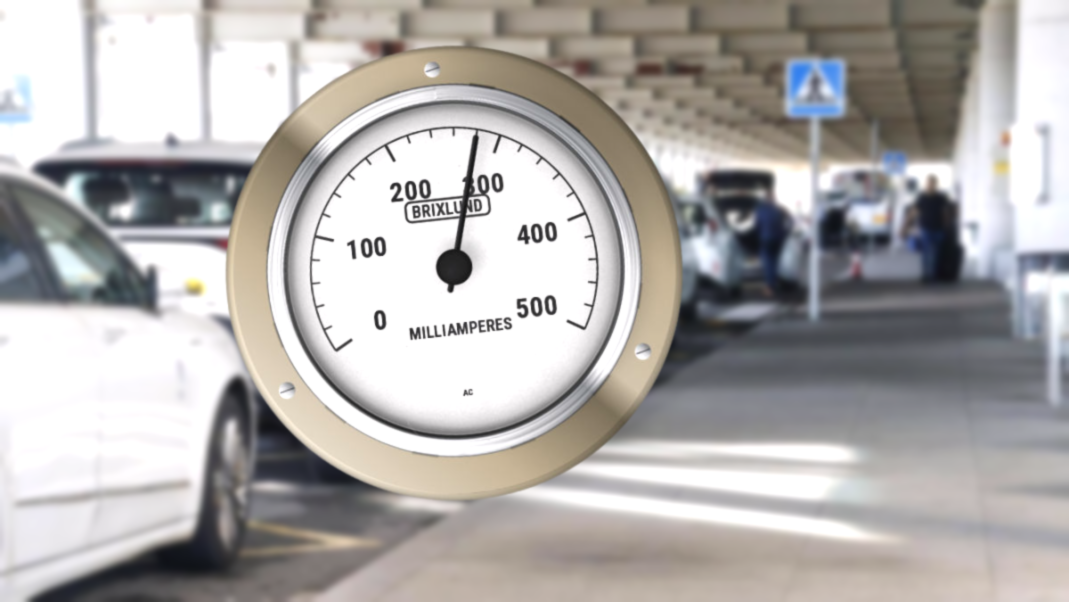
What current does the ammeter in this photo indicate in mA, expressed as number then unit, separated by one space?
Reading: 280 mA
